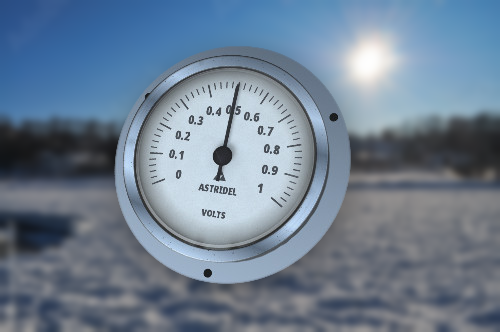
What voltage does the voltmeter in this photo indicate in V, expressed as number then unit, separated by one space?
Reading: 0.5 V
